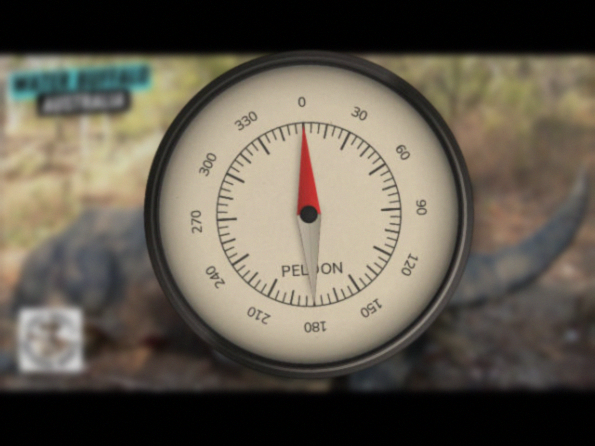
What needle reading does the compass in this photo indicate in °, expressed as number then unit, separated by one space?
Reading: 0 °
